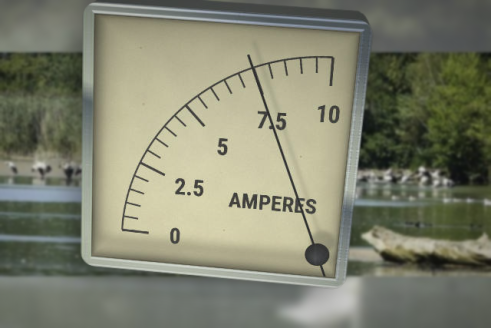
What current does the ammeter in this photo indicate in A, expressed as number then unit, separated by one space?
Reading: 7.5 A
